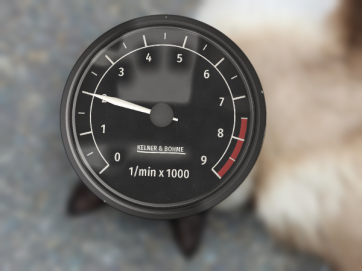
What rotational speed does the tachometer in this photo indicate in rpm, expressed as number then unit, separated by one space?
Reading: 2000 rpm
